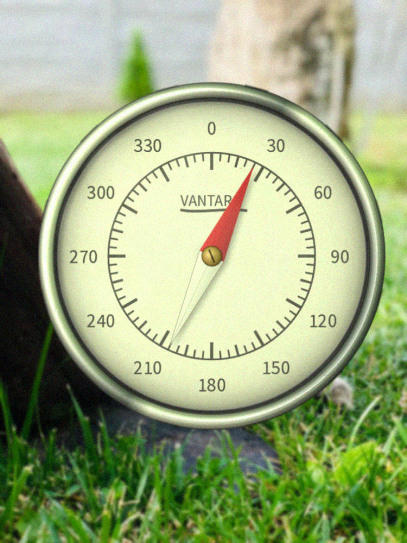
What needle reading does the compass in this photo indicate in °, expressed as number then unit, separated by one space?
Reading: 25 °
